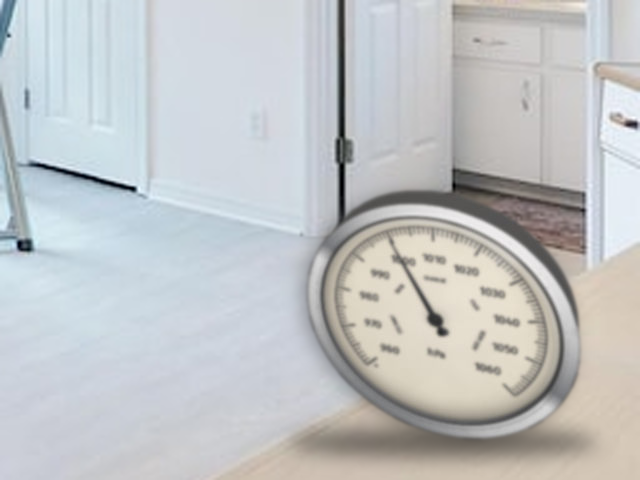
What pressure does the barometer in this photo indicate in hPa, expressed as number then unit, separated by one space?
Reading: 1000 hPa
